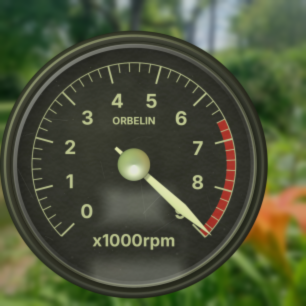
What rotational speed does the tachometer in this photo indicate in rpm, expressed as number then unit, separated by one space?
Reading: 8900 rpm
